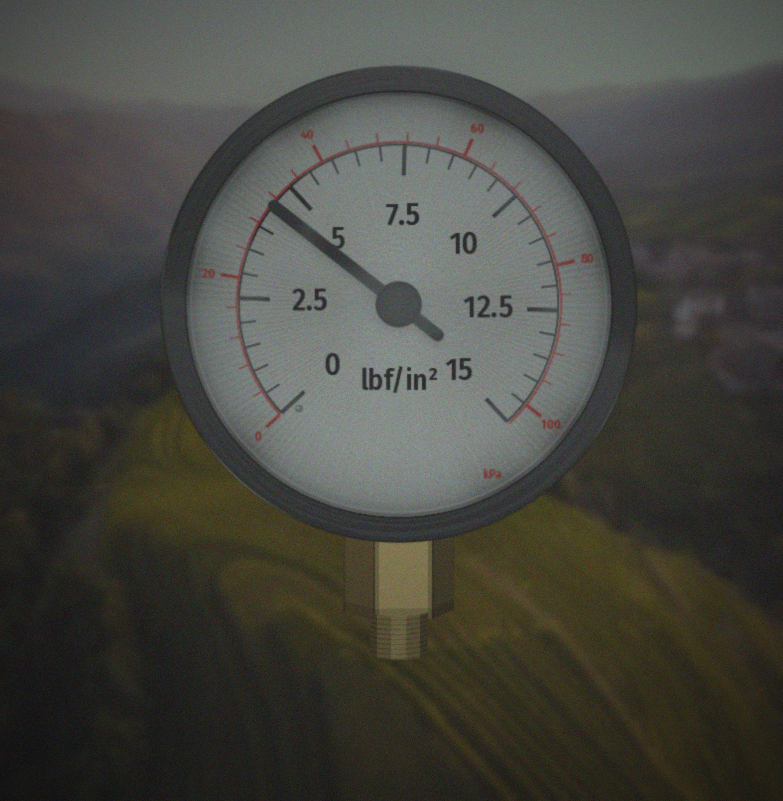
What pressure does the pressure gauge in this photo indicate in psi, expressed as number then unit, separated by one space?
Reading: 4.5 psi
